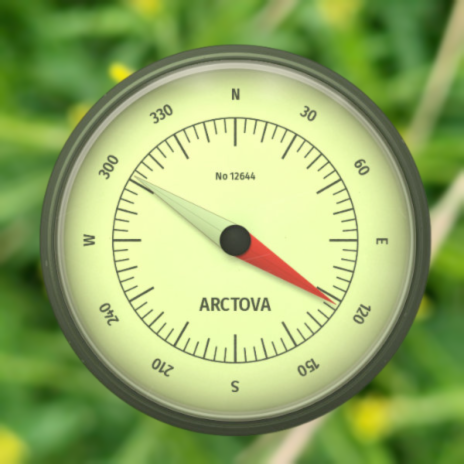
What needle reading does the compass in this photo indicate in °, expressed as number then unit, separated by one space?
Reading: 122.5 °
